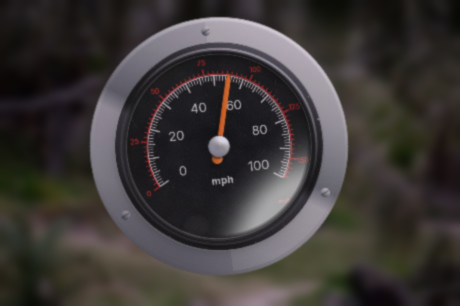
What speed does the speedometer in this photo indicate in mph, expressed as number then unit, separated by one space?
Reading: 55 mph
